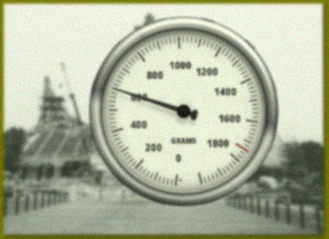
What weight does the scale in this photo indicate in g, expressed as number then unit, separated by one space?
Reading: 600 g
